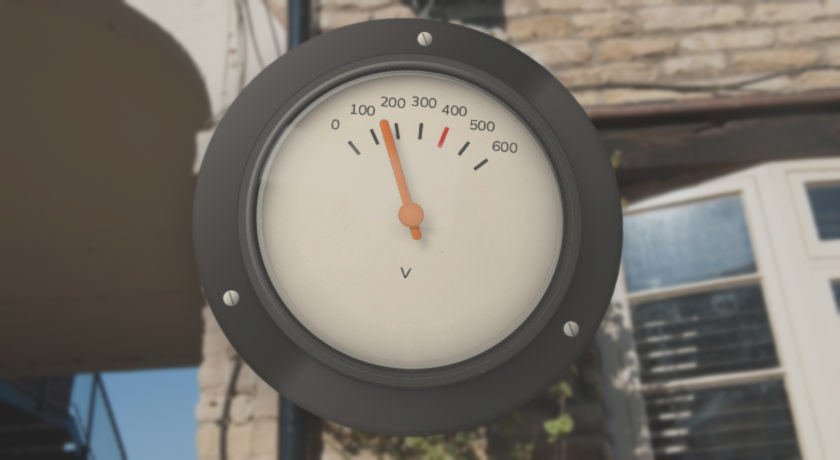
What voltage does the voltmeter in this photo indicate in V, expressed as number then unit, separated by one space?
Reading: 150 V
